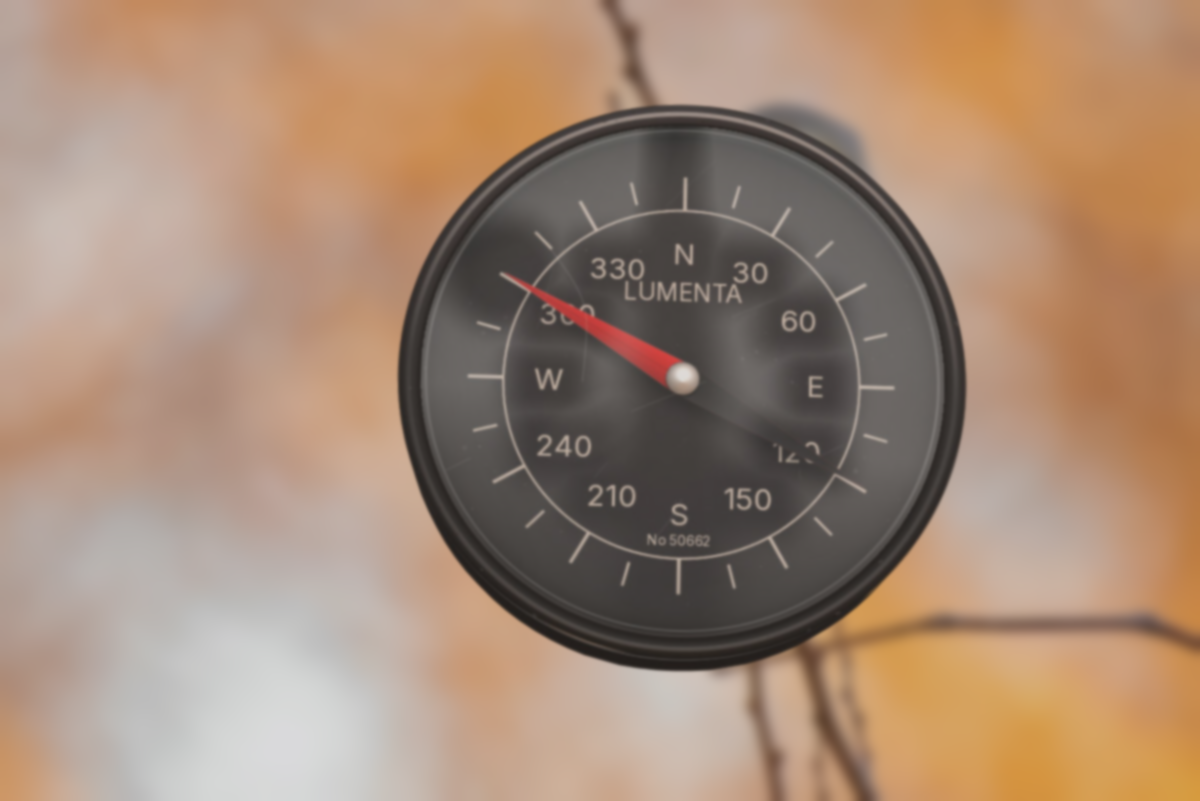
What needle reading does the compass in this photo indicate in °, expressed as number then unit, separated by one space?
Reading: 300 °
